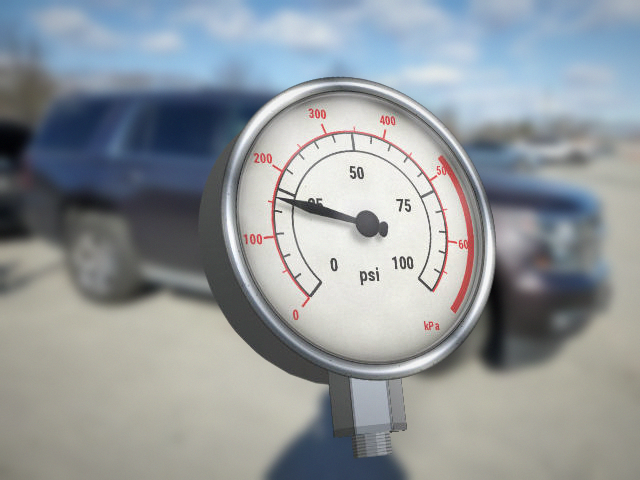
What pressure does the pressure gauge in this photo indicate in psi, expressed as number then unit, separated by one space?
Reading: 22.5 psi
